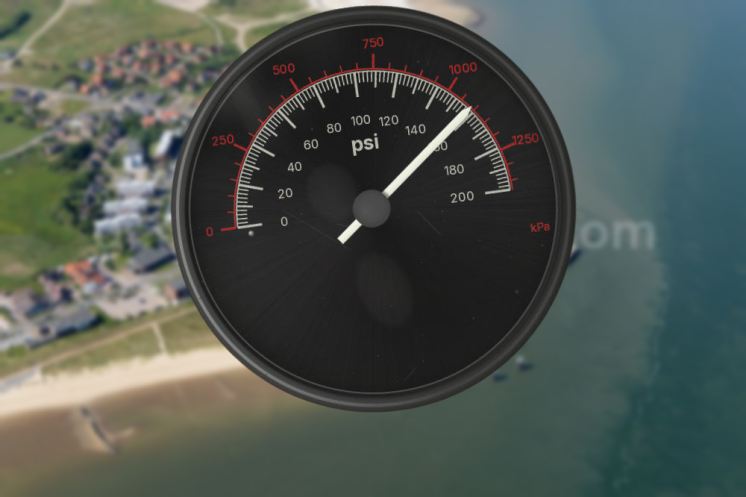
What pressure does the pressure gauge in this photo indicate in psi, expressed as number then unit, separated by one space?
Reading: 158 psi
